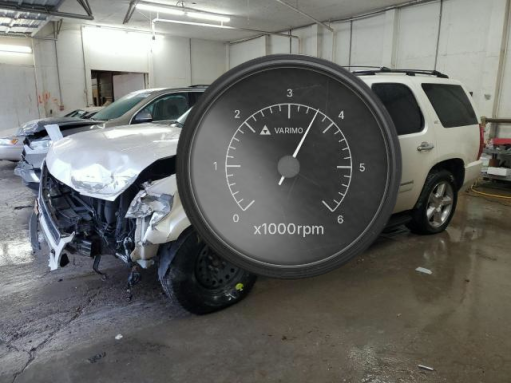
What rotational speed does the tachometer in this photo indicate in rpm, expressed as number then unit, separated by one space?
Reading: 3600 rpm
